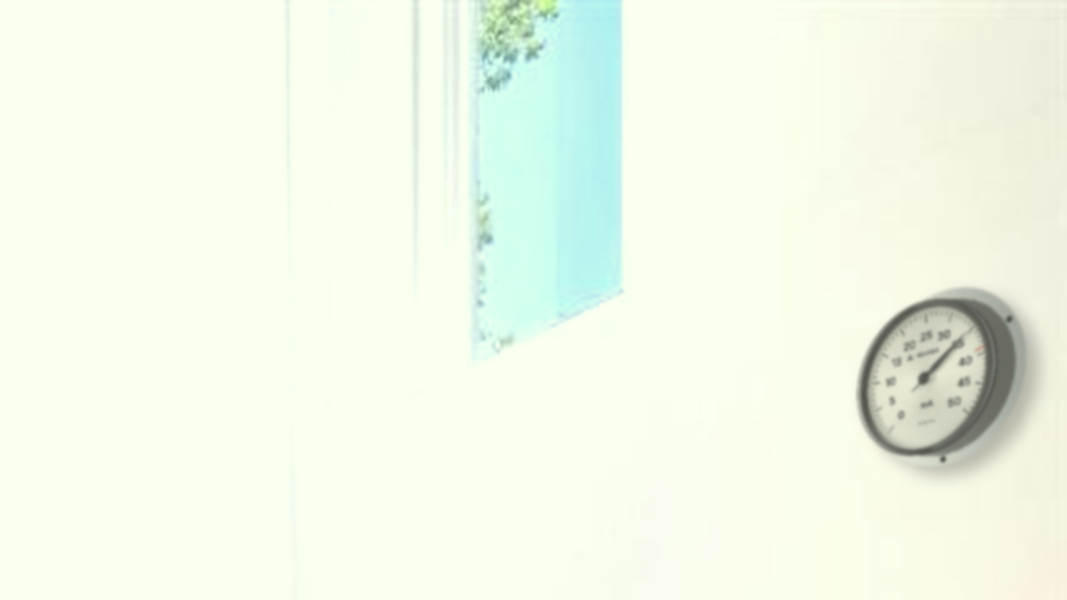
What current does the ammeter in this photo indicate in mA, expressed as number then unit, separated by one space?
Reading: 35 mA
